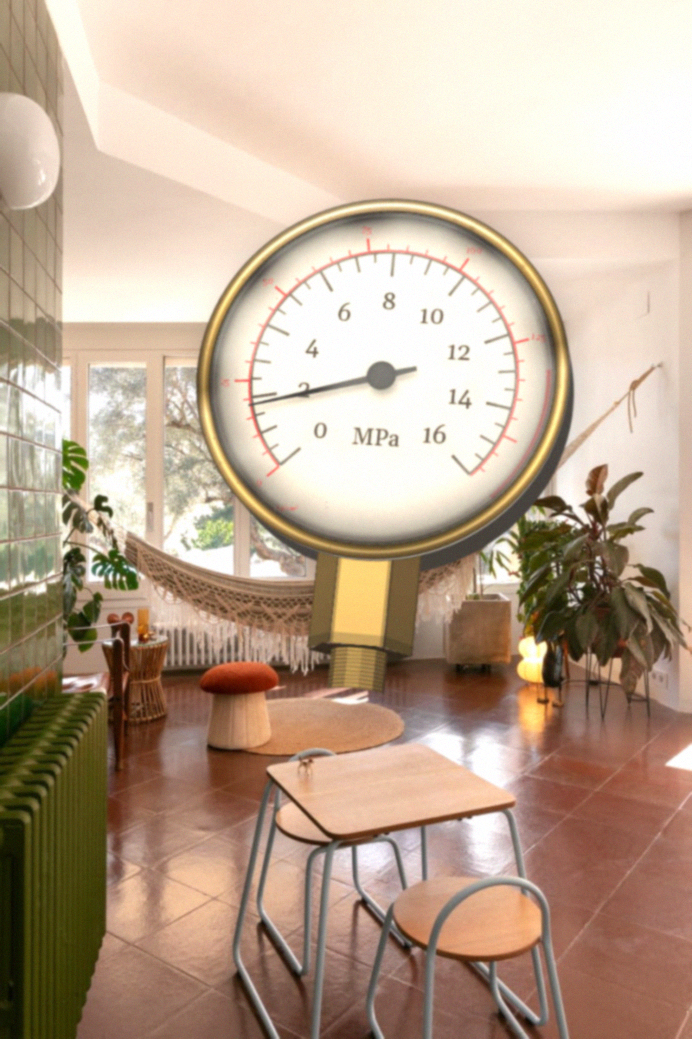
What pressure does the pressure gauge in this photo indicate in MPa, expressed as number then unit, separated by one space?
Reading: 1.75 MPa
